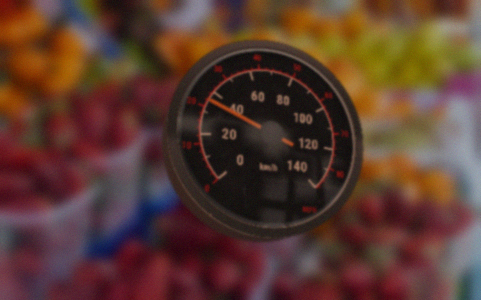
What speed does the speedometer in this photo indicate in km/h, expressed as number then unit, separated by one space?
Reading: 35 km/h
